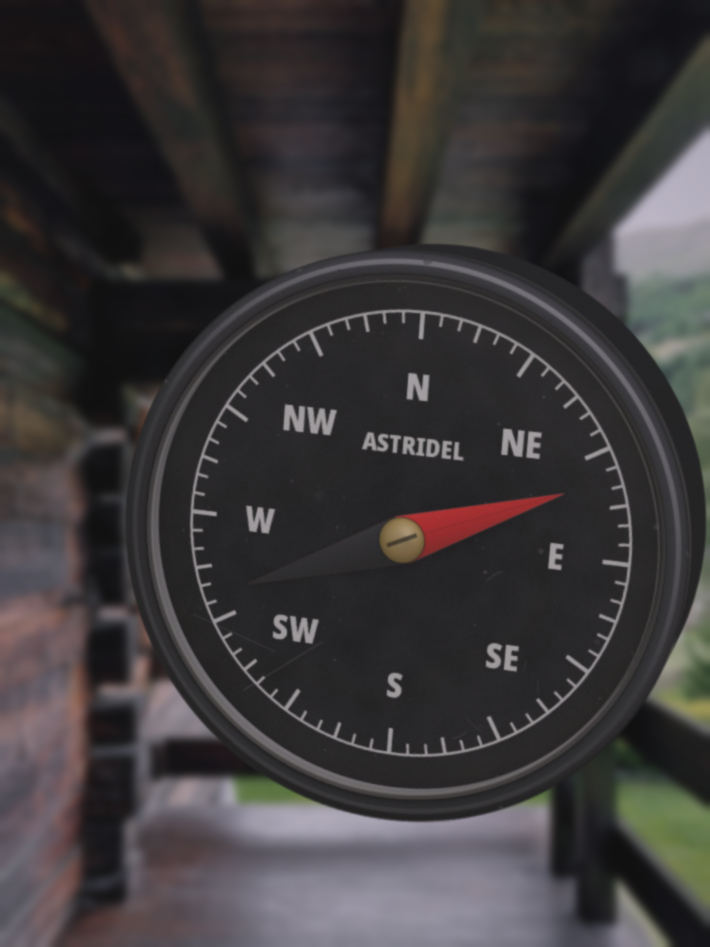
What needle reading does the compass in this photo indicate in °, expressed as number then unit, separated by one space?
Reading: 67.5 °
